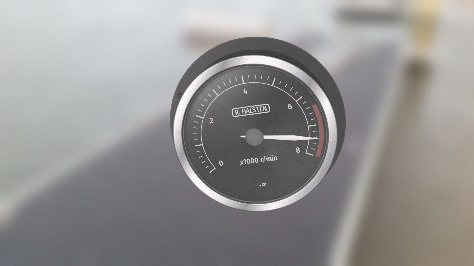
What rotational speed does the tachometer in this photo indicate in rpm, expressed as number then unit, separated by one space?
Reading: 7400 rpm
